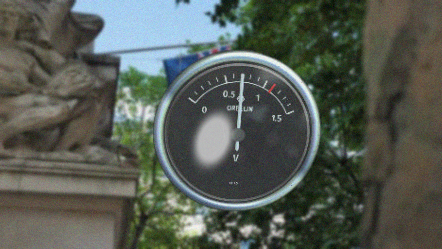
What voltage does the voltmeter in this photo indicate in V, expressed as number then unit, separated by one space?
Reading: 0.7 V
